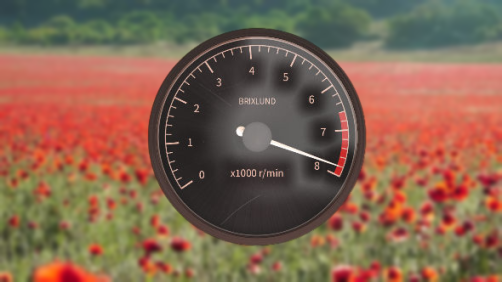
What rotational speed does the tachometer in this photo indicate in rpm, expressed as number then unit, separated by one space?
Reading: 7800 rpm
